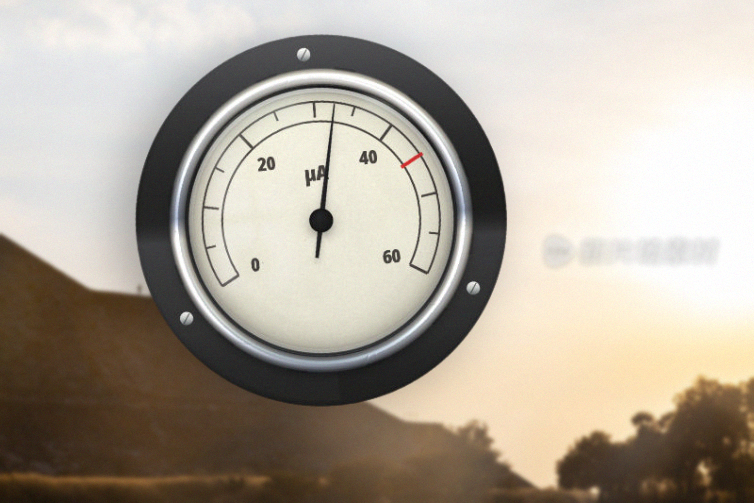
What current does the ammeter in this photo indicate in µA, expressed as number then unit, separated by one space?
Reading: 32.5 µA
